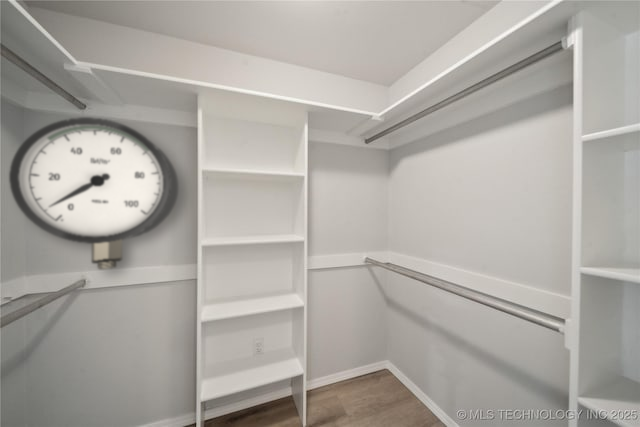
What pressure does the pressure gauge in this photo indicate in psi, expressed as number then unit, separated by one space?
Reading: 5 psi
